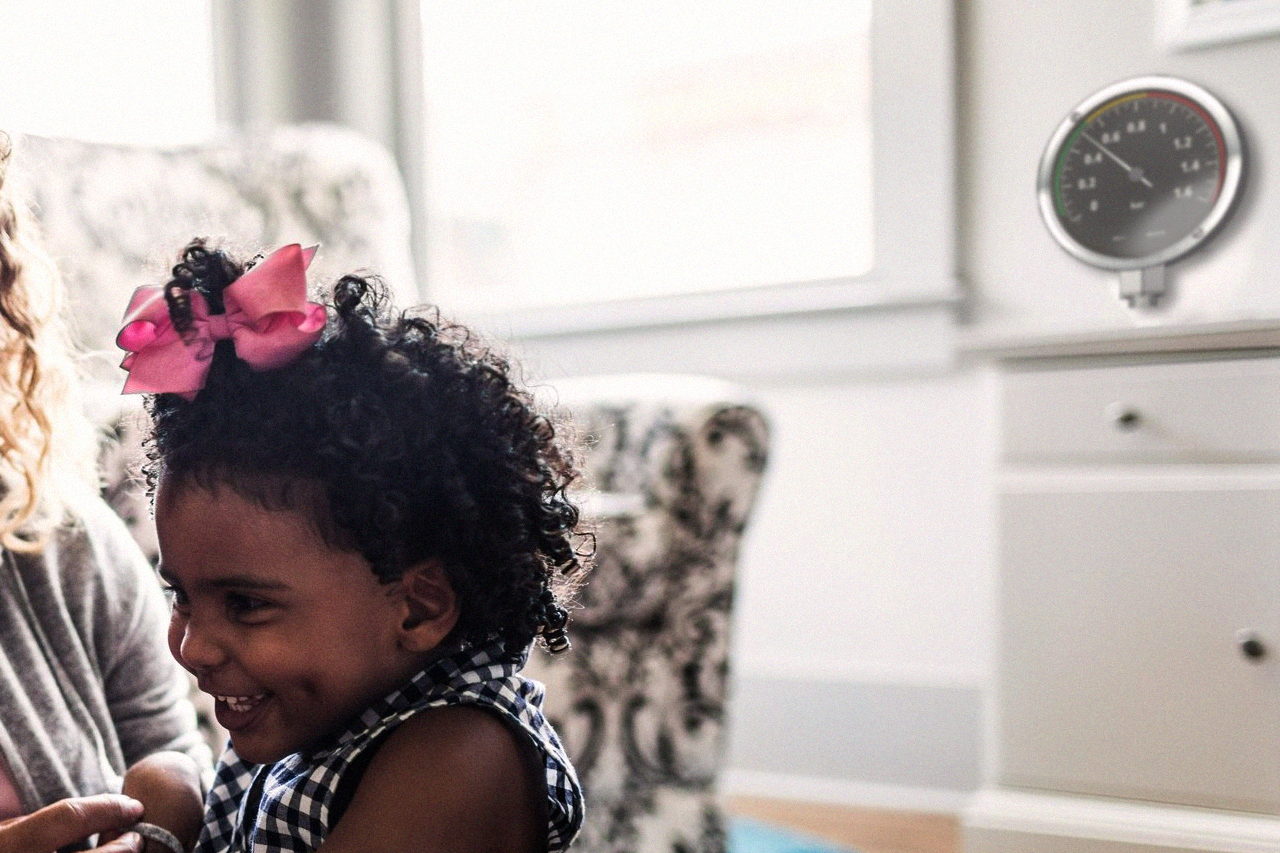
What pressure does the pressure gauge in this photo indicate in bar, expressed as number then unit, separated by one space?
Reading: 0.5 bar
